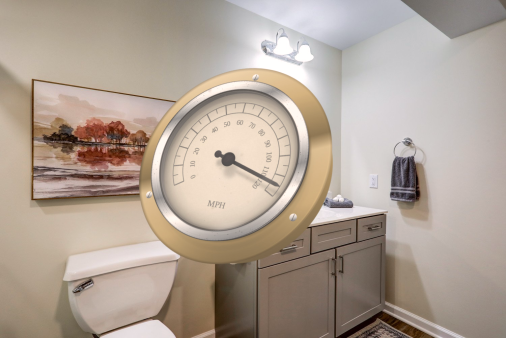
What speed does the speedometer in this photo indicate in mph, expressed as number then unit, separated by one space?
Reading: 115 mph
